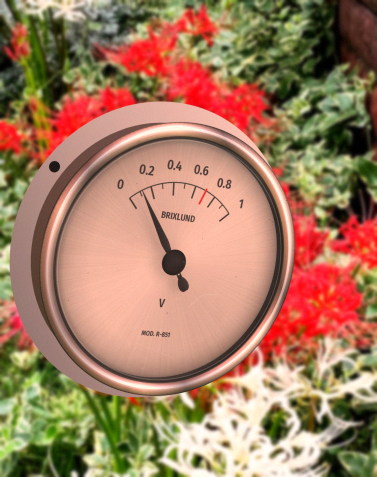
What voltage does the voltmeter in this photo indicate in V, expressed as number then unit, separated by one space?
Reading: 0.1 V
